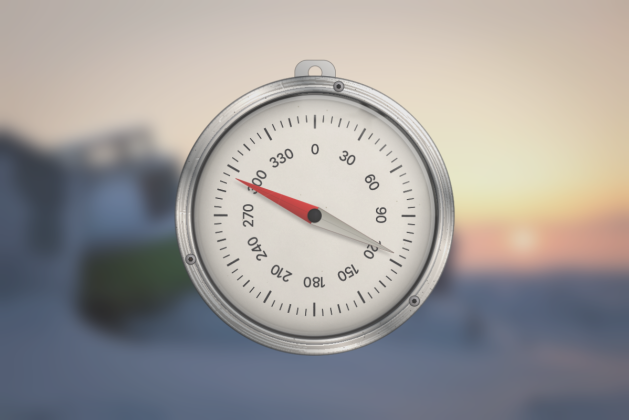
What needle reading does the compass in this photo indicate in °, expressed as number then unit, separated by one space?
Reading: 295 °
